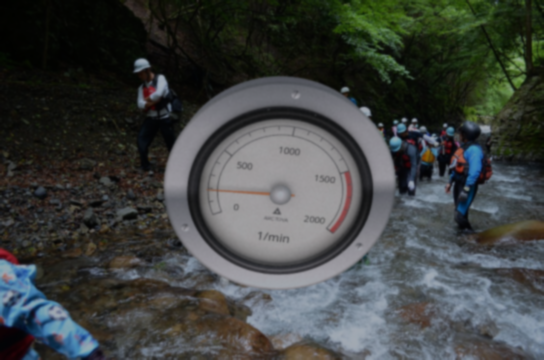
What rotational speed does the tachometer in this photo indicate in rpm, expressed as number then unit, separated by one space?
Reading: 200 rpm
